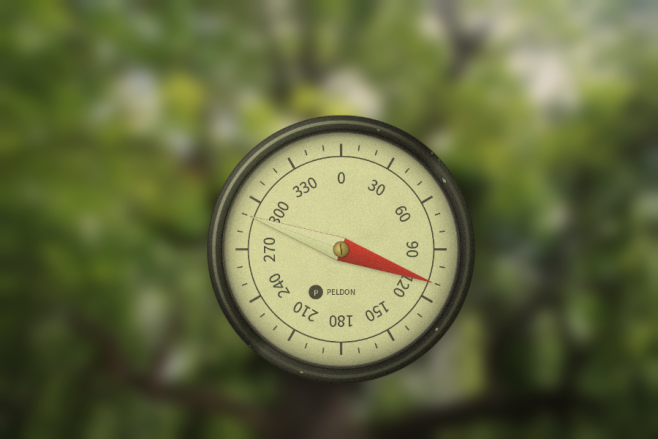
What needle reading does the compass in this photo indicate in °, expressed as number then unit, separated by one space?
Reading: 110 °
